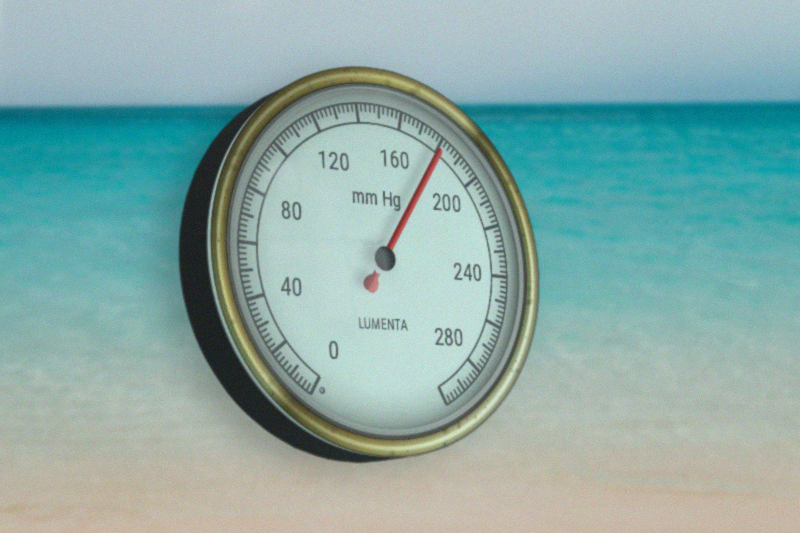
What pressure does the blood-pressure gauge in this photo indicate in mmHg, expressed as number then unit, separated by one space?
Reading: 180 mmHg
